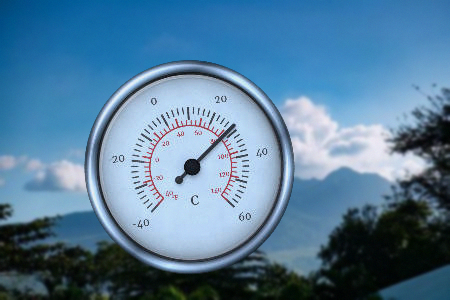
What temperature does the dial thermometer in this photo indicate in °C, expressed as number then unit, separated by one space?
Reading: 28 °C
